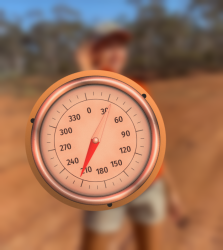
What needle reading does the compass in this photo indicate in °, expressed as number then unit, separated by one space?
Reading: 215 °
